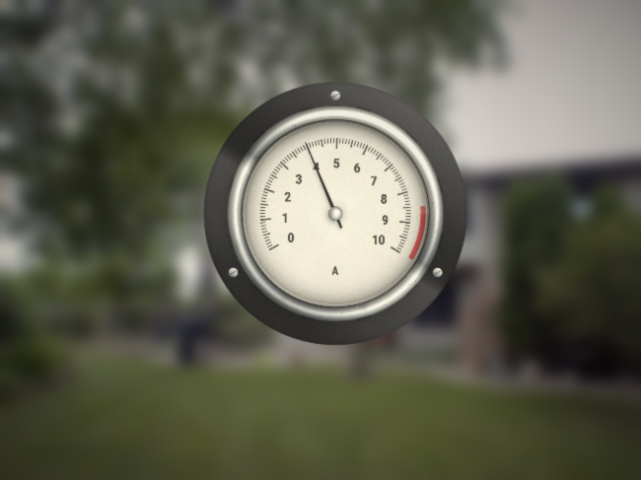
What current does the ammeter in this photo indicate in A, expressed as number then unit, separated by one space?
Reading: 4 A
